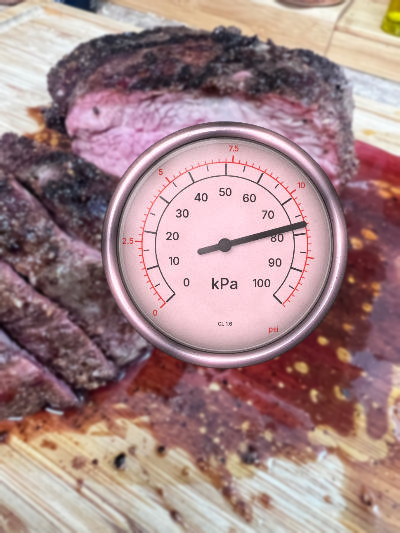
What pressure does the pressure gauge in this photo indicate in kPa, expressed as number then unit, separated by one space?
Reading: 77.5 kPa
